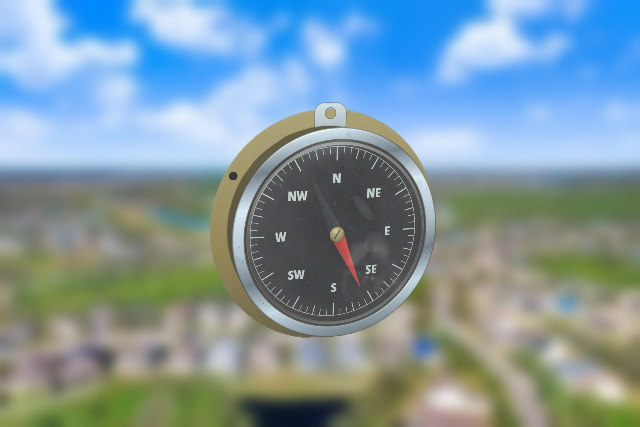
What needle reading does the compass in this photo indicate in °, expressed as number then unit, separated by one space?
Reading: 155 °
